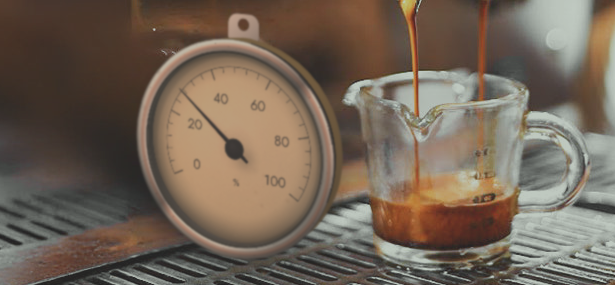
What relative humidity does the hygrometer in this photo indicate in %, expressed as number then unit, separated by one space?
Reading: 28 %
